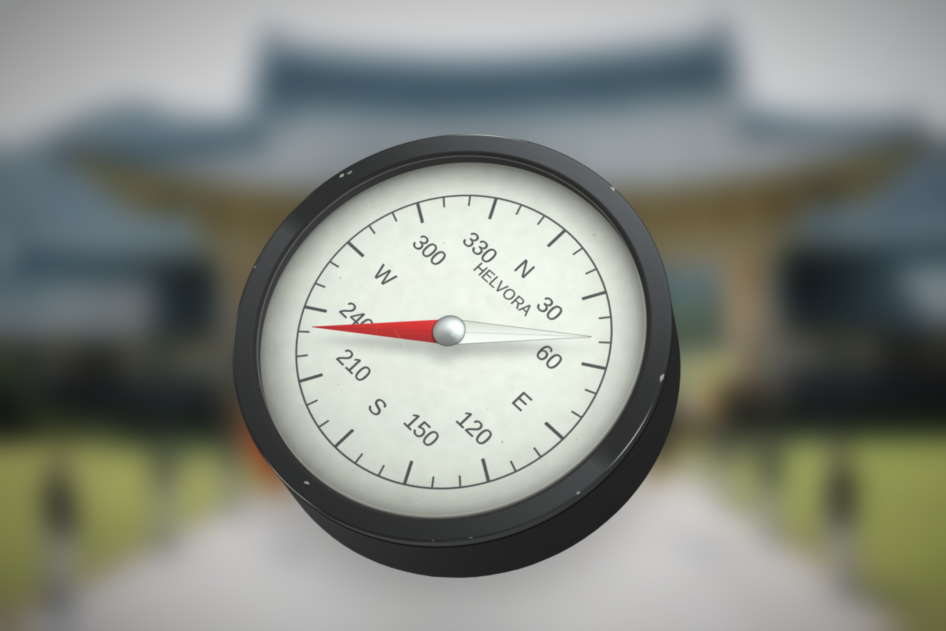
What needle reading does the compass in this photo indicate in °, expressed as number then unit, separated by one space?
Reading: 230 °
